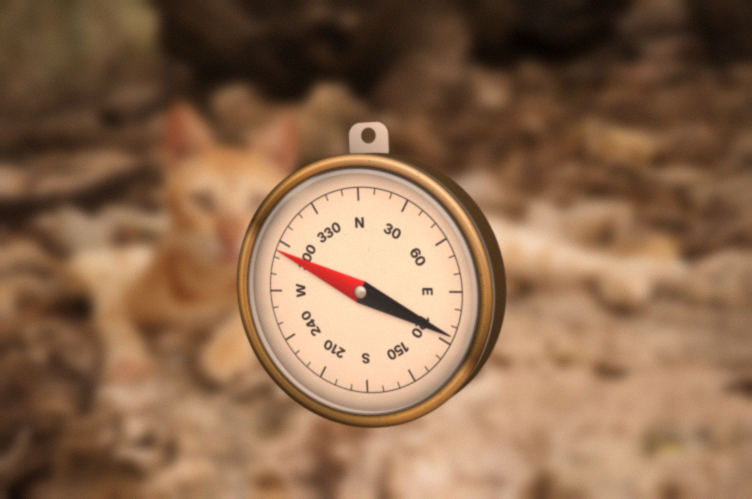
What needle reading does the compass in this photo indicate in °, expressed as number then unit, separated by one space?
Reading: 295 °
